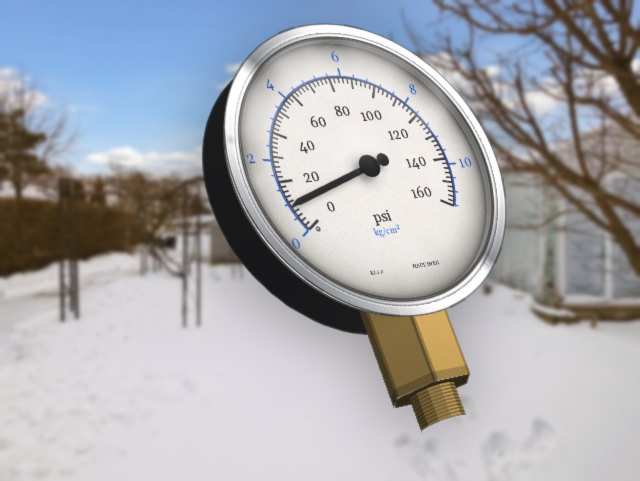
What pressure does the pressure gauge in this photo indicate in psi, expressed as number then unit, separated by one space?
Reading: 10 psi
